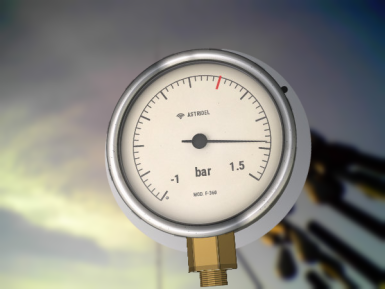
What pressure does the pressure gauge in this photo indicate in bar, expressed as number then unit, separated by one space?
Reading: 1.2 bar
